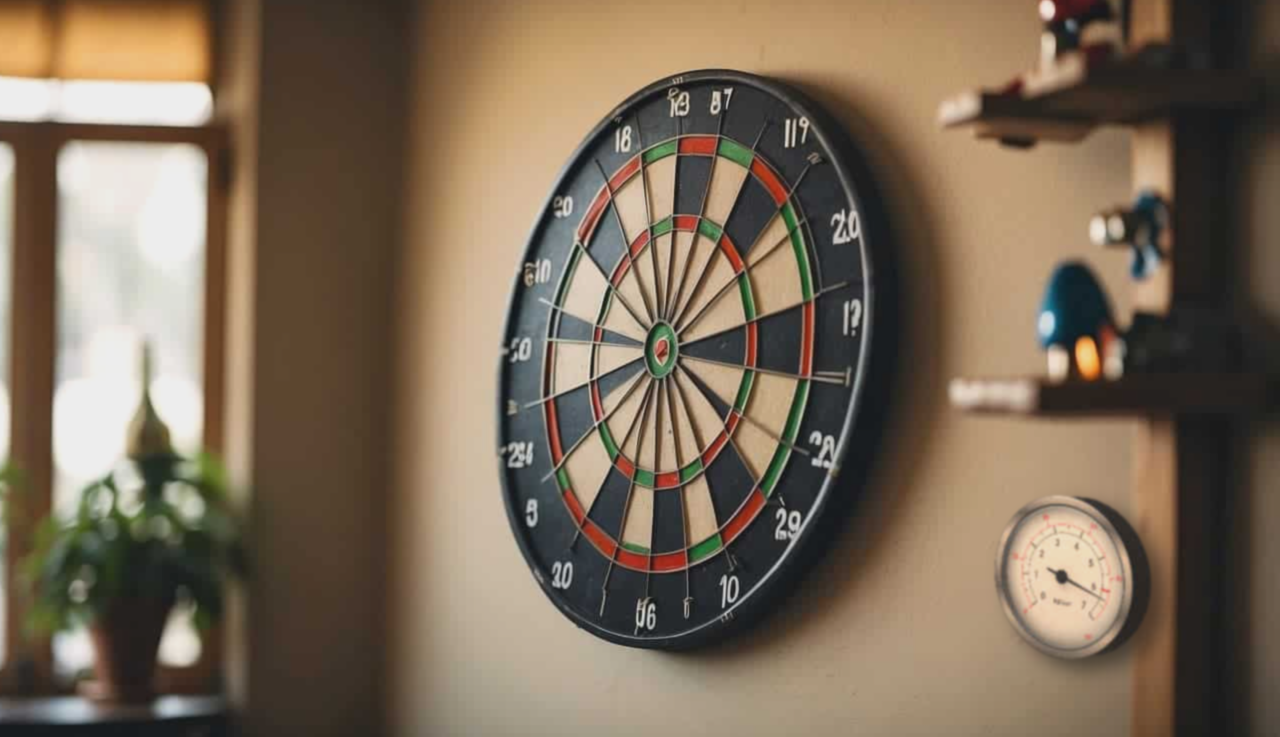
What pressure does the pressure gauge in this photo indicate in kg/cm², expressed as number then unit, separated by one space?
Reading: 6.25 kg/cm²
